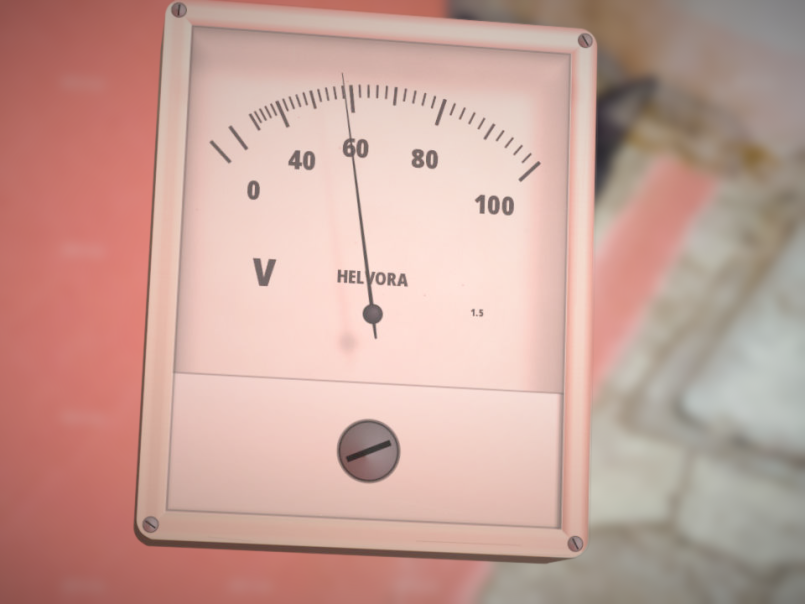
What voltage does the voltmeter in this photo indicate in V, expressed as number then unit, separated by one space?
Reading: 58 V
